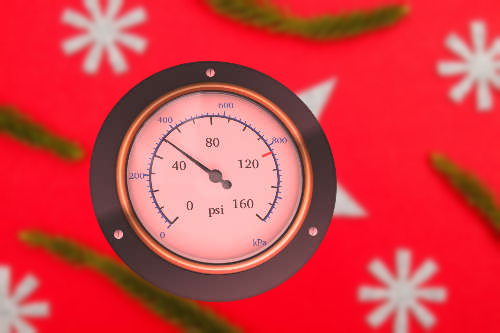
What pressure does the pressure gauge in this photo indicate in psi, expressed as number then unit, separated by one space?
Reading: 50 psi
